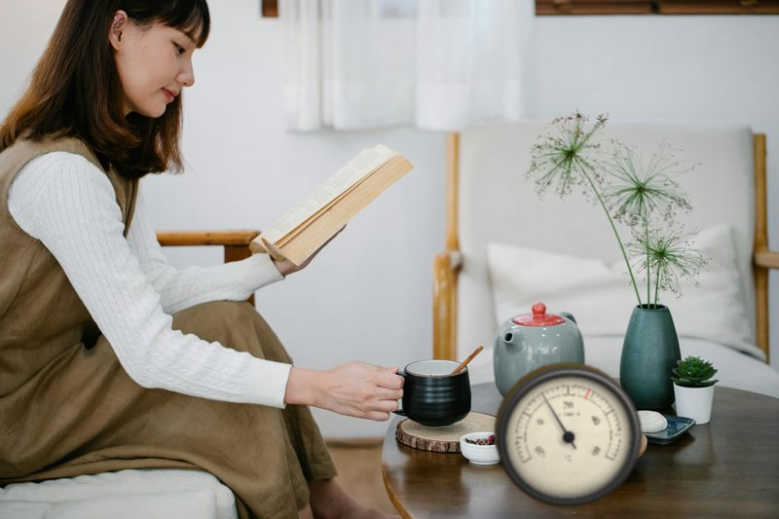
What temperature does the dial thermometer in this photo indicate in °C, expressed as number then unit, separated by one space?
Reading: 10 °C
